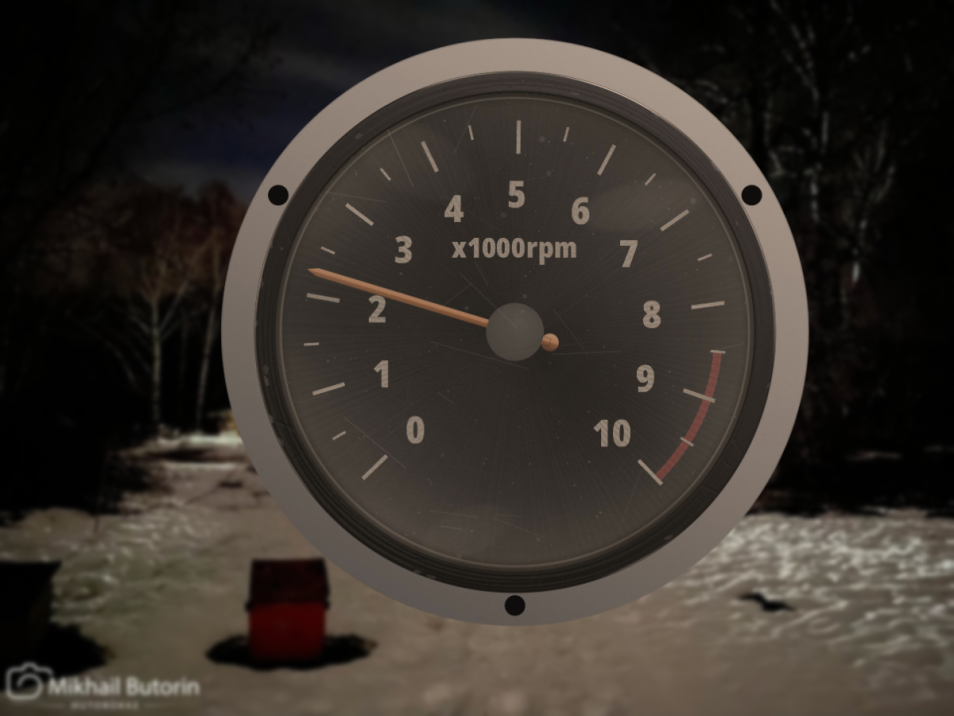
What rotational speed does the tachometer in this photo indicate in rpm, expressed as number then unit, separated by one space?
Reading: 2250 rpm
